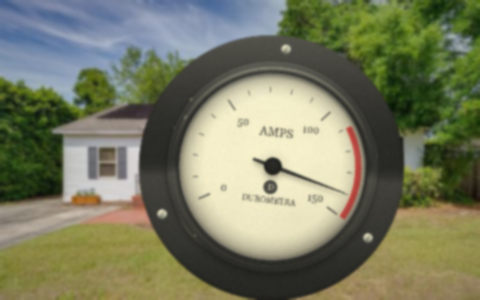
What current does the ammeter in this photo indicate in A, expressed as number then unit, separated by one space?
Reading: 140 A
